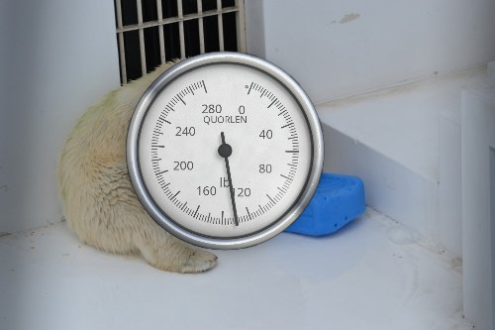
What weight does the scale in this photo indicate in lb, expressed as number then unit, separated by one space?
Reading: 130 lb
